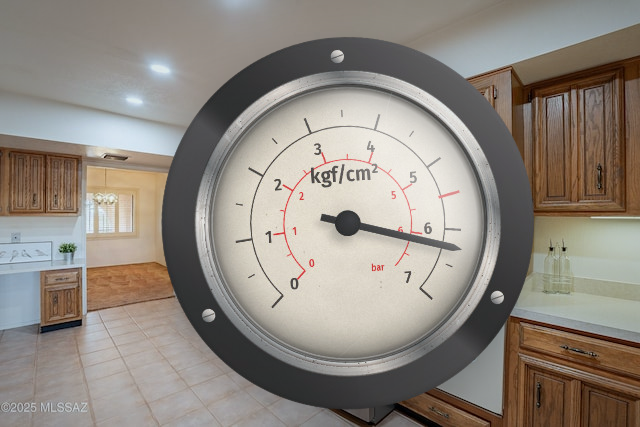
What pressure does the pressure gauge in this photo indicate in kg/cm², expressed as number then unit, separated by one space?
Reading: 6.25 kg/cm²
